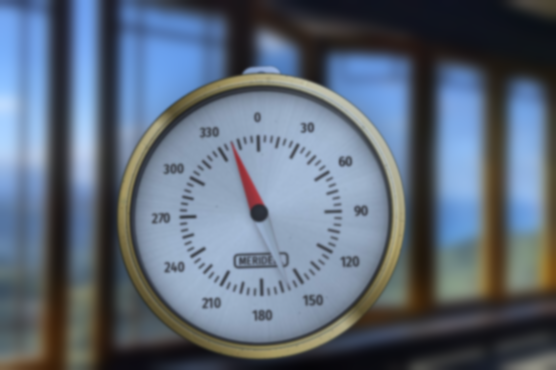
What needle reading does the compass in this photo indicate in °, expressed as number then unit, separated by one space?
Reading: 340 °
